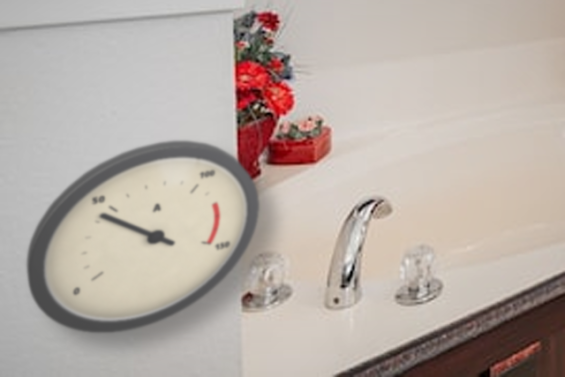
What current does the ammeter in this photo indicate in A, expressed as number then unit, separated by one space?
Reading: 45 A
